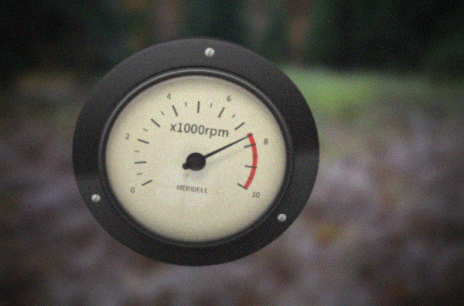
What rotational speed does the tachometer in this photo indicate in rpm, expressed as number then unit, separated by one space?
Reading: 7500 rpm
